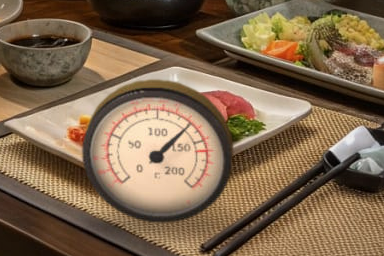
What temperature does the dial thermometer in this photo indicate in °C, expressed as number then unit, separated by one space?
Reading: 130 °C
